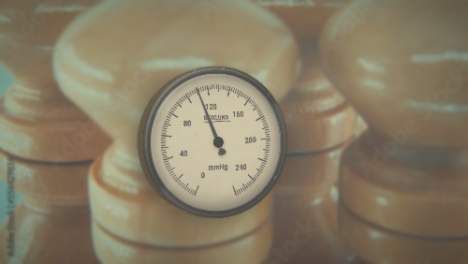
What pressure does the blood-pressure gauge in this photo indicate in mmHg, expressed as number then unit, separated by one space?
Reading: 110 mmHg
